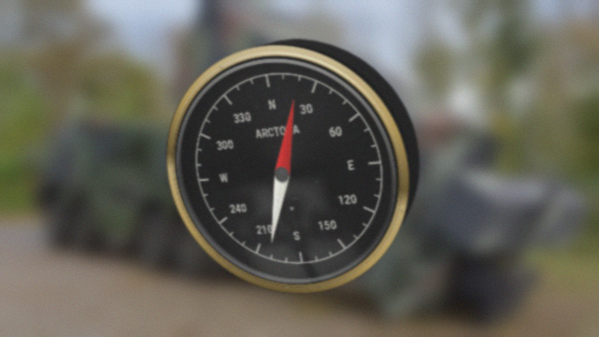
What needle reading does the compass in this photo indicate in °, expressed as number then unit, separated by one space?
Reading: 20 °
